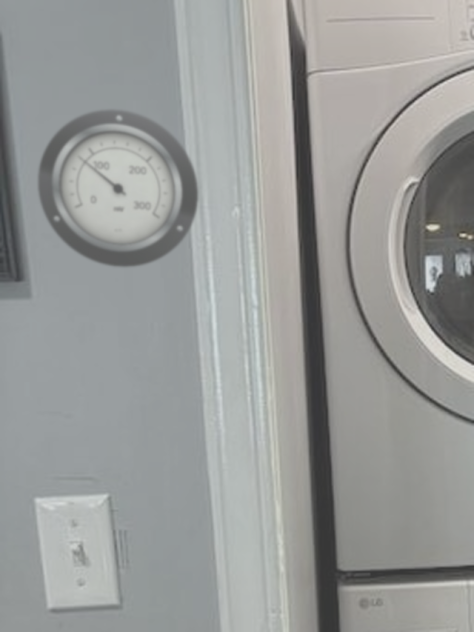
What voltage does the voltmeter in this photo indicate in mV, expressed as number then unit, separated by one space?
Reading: 80 mV
